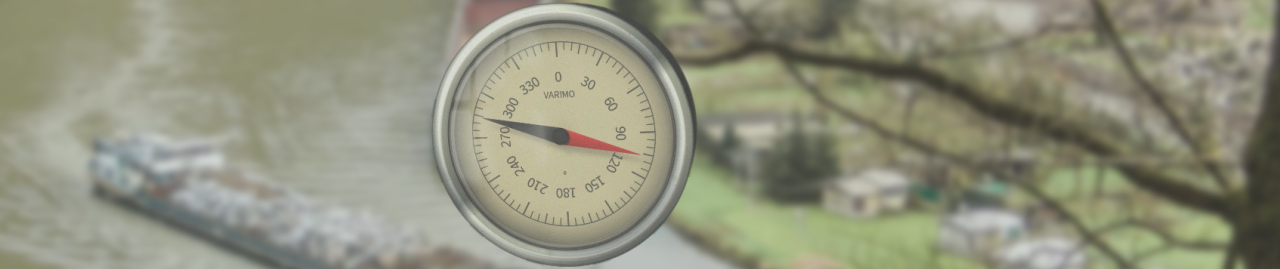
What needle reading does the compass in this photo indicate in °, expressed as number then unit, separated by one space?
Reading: 105 °
